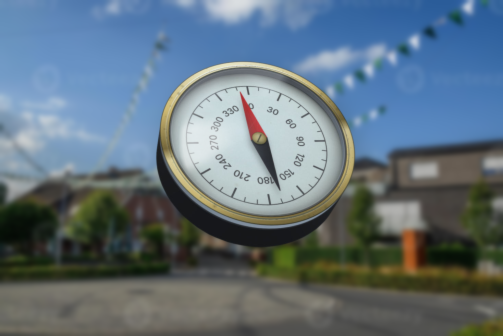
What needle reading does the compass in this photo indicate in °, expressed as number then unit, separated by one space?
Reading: 350 °
